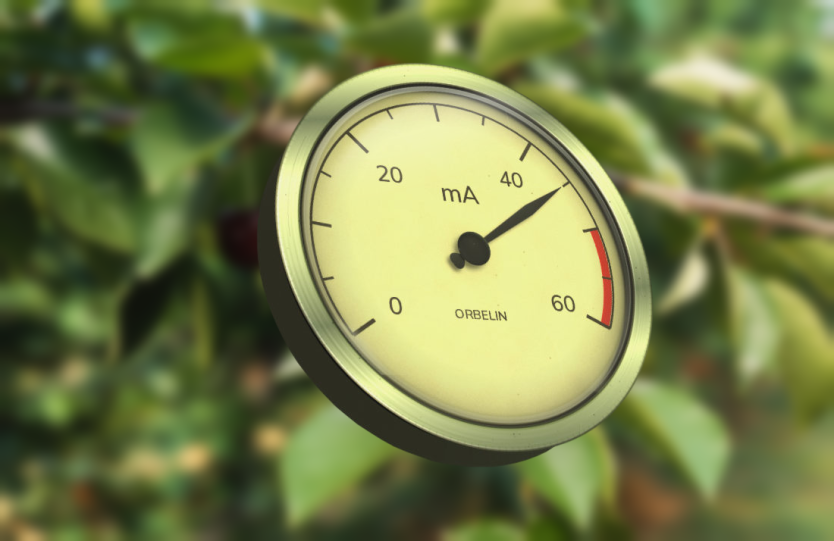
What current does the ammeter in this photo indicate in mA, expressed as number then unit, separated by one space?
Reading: 45 mA
